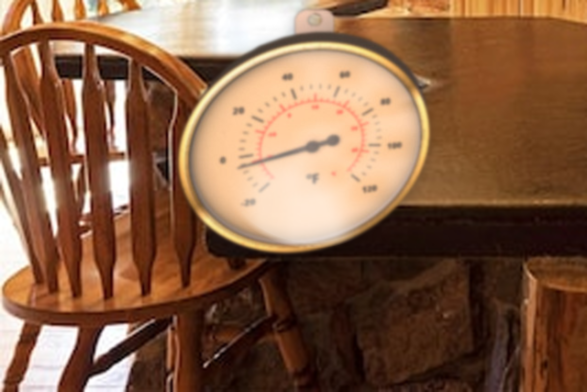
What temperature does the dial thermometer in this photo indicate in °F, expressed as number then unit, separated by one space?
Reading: -4 °F
